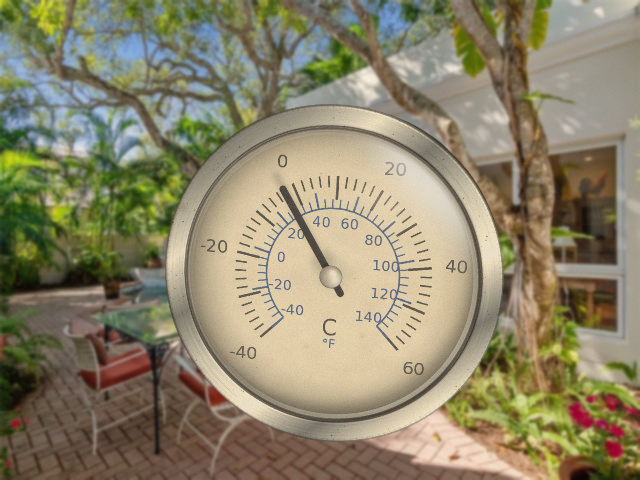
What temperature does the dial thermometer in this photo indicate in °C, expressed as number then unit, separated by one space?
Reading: -2 °C
